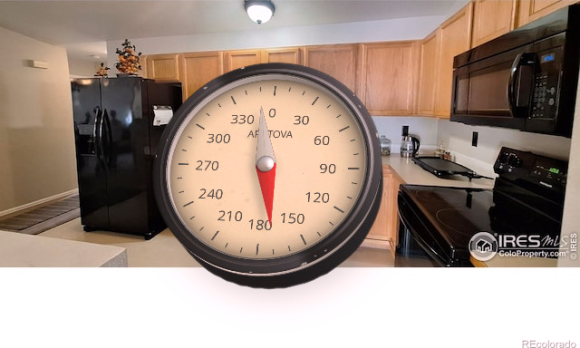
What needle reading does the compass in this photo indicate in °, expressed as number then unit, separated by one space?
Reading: 170 °
